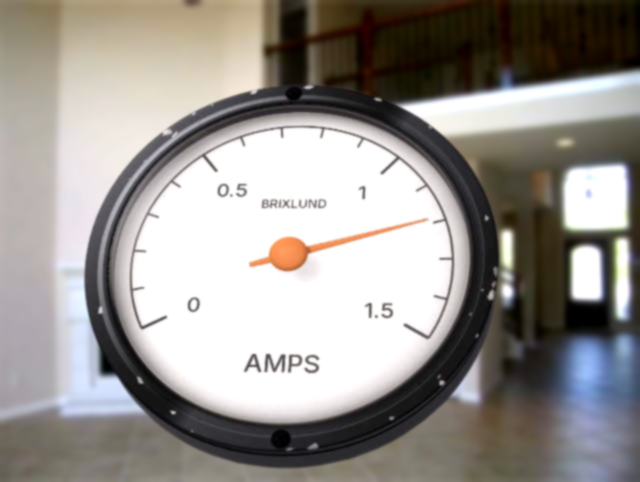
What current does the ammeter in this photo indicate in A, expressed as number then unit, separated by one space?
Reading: 1.2 A
